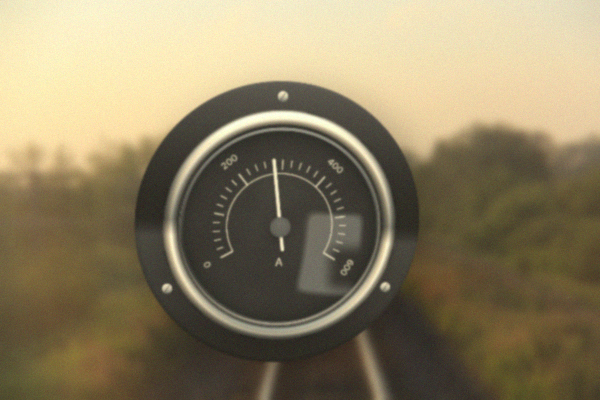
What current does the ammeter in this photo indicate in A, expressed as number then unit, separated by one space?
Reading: 280 A
